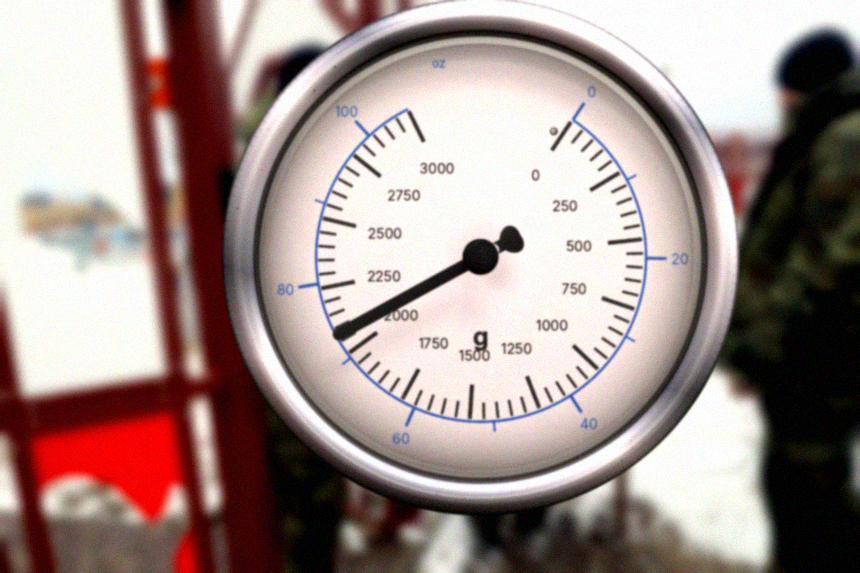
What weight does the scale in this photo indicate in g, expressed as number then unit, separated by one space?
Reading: 2075 g
